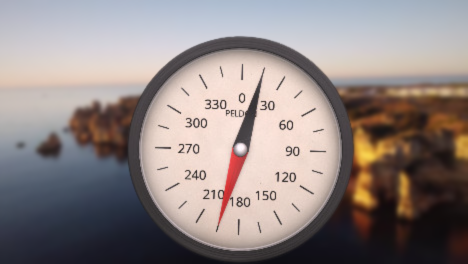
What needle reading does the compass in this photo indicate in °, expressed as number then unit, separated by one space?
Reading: 195 °
